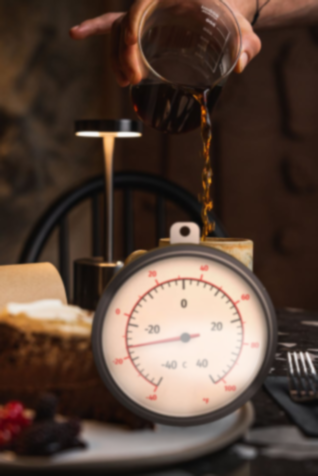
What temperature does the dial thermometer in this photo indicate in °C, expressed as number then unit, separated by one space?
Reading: -26 °C
